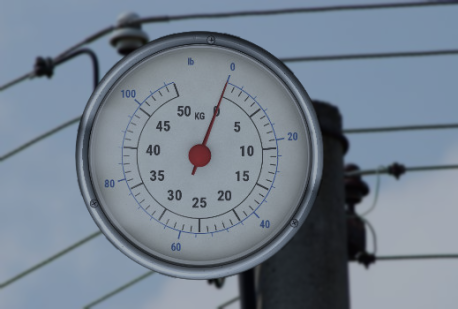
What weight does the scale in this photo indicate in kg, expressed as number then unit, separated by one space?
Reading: 0 kg
